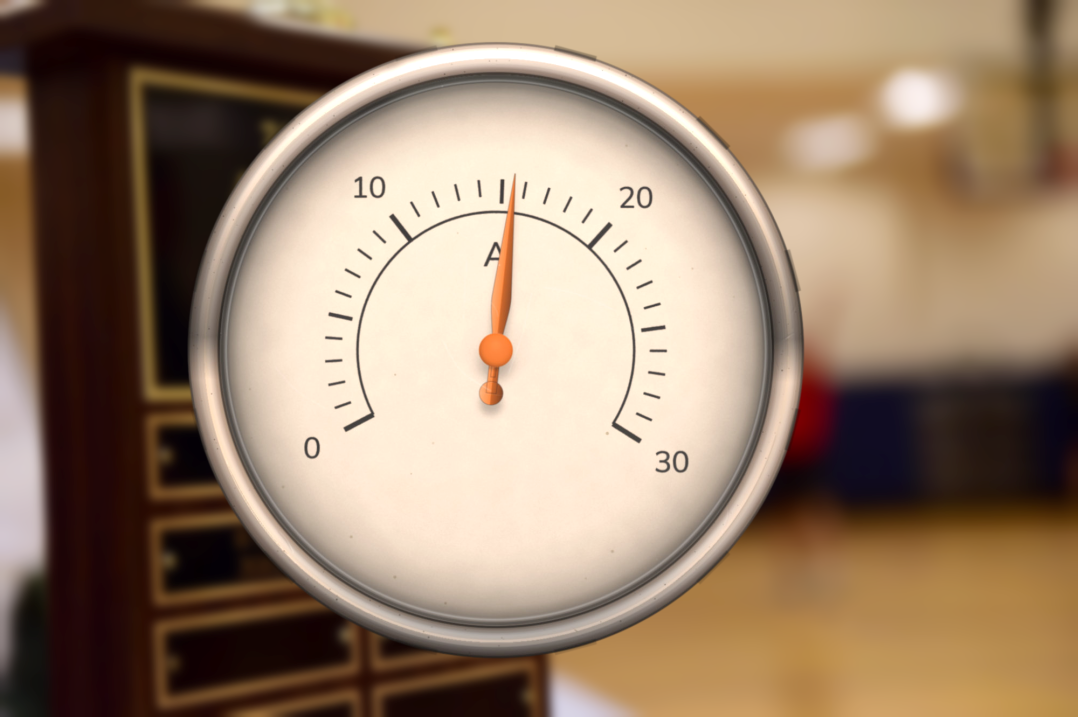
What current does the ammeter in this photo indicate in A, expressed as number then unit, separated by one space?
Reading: 15.5 A
